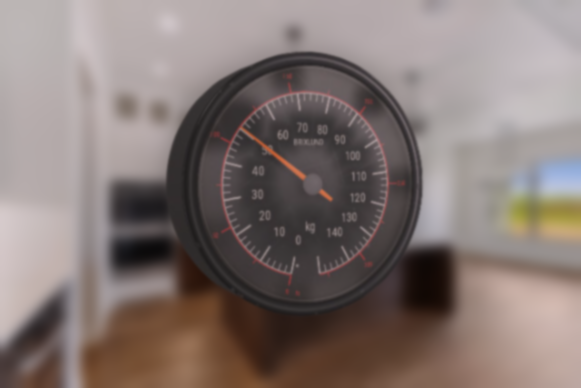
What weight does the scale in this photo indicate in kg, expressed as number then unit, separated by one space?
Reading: 50 kg
